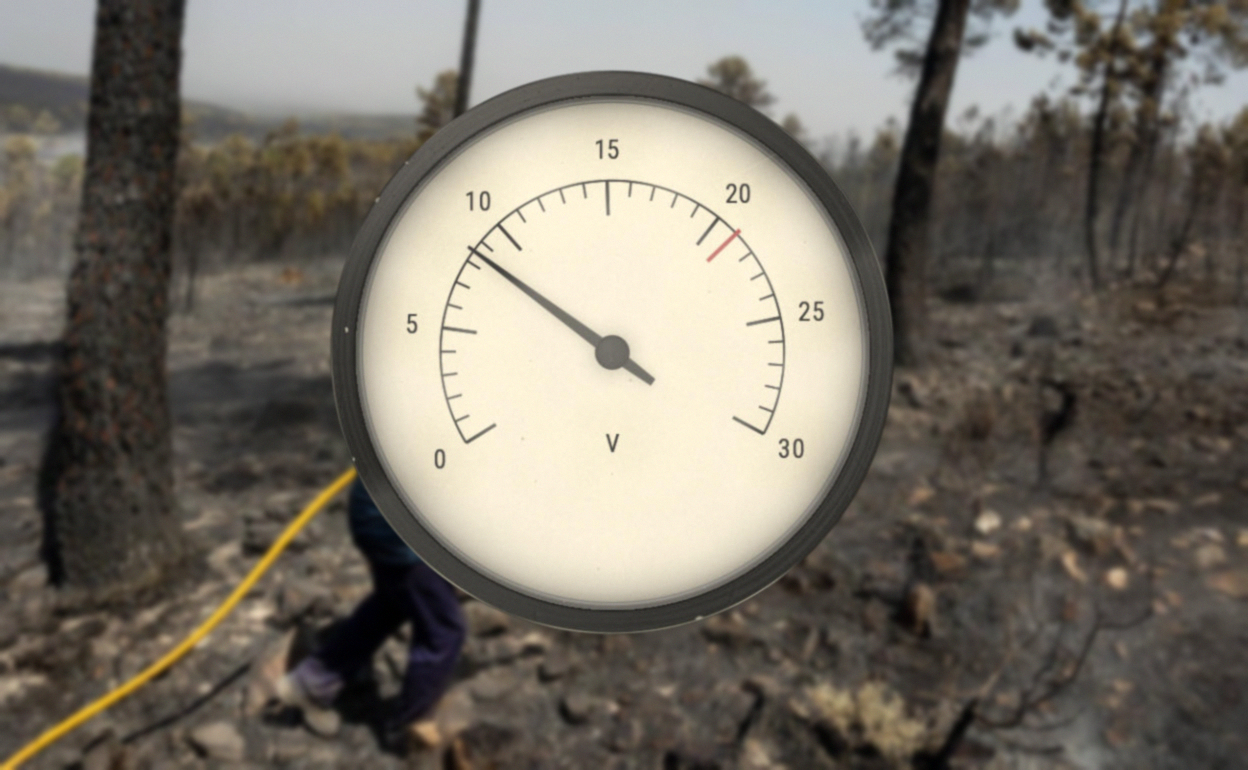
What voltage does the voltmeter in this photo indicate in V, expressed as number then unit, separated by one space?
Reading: 8.5 V
